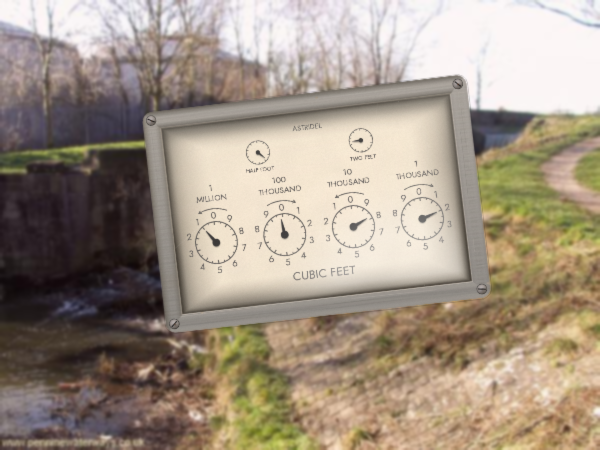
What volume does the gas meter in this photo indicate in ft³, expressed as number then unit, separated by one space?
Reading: 98200 ft³
